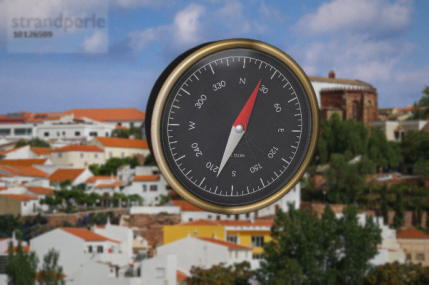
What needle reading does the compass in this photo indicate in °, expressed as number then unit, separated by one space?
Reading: 20 °
